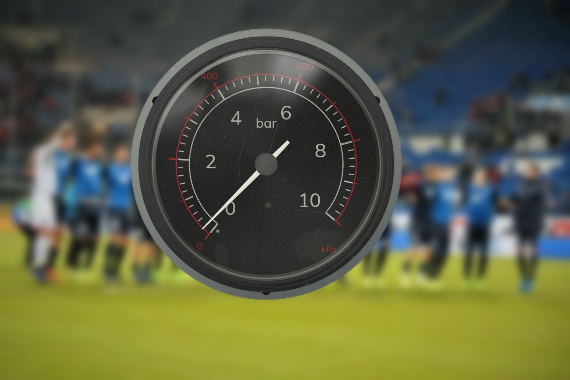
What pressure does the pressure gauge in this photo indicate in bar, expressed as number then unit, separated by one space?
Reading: 0.2 bar
